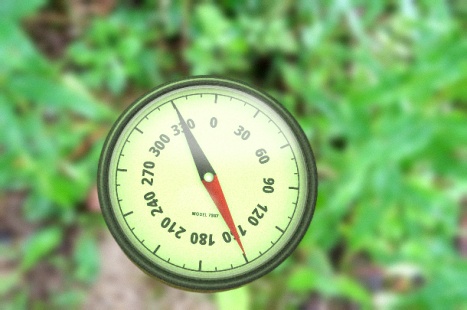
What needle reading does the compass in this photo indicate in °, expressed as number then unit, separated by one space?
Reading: 150 °
